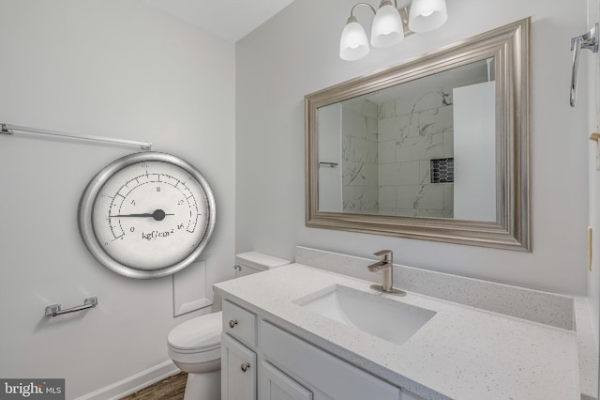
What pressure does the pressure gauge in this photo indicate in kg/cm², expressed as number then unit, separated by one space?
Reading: 2 kg/cm²
